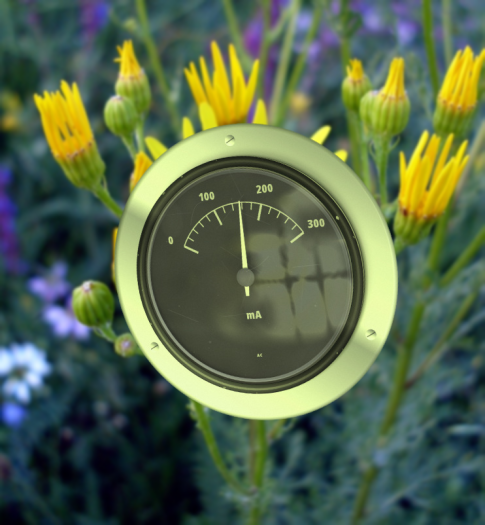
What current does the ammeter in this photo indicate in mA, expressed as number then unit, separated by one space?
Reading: 160 mA
